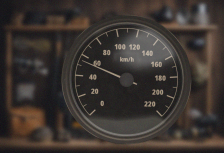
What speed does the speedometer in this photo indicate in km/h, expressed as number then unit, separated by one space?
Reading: 55 km/h
